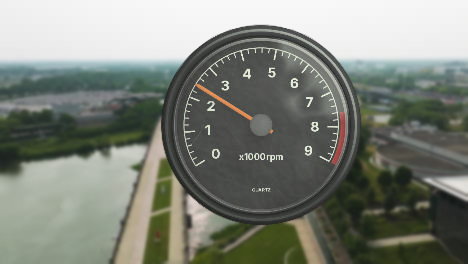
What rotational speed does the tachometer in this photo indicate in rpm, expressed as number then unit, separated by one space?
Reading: 2400 rpm
